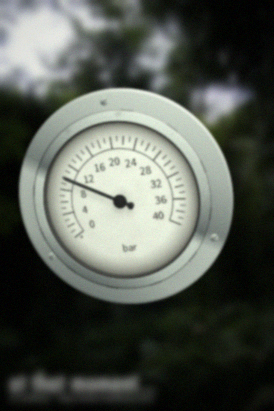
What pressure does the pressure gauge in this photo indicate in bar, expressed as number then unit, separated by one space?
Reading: 10 bar
